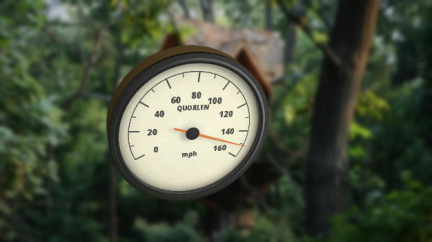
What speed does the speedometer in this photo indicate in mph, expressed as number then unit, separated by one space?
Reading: 150 mph
